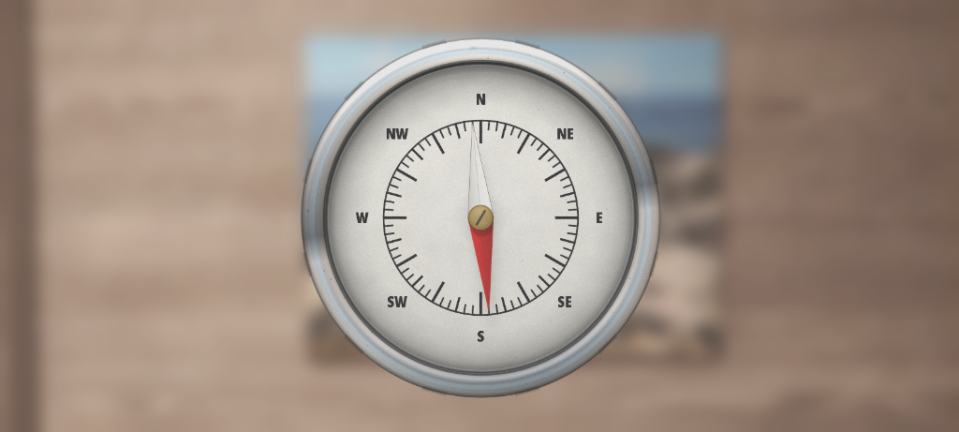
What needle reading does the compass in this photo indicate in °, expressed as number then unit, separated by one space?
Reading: 175 °
